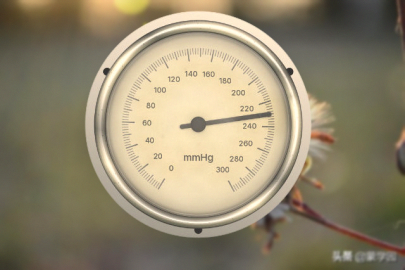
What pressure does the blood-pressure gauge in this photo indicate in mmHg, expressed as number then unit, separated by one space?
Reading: 230 mmHg
